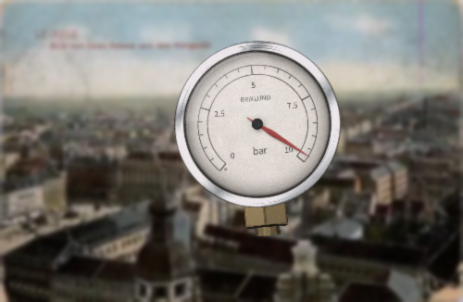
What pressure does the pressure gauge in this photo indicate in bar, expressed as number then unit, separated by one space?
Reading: 9.75 bar
